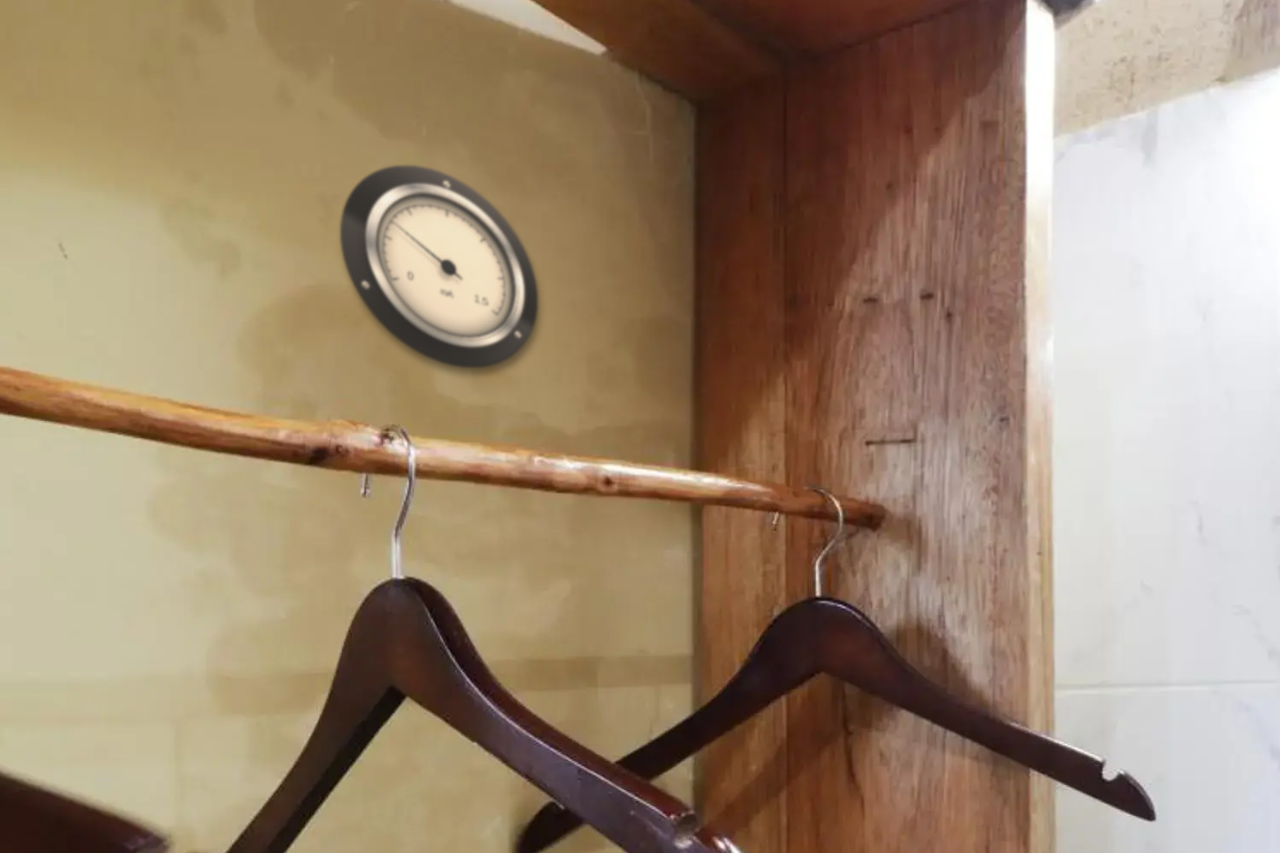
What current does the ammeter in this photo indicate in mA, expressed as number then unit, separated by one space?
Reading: 0.35 mA
